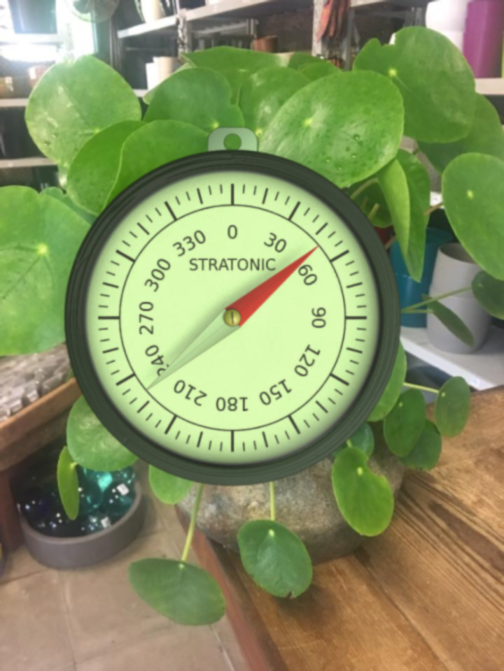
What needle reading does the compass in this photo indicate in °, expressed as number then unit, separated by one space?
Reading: 50 °
